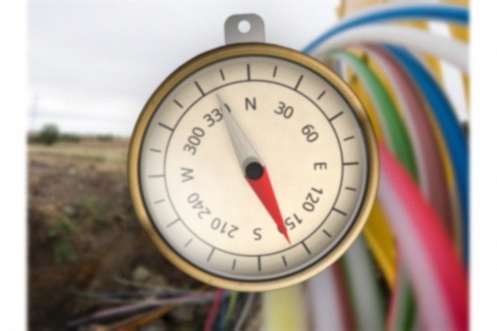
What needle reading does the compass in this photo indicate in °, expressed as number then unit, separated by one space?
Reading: 157.5 °
